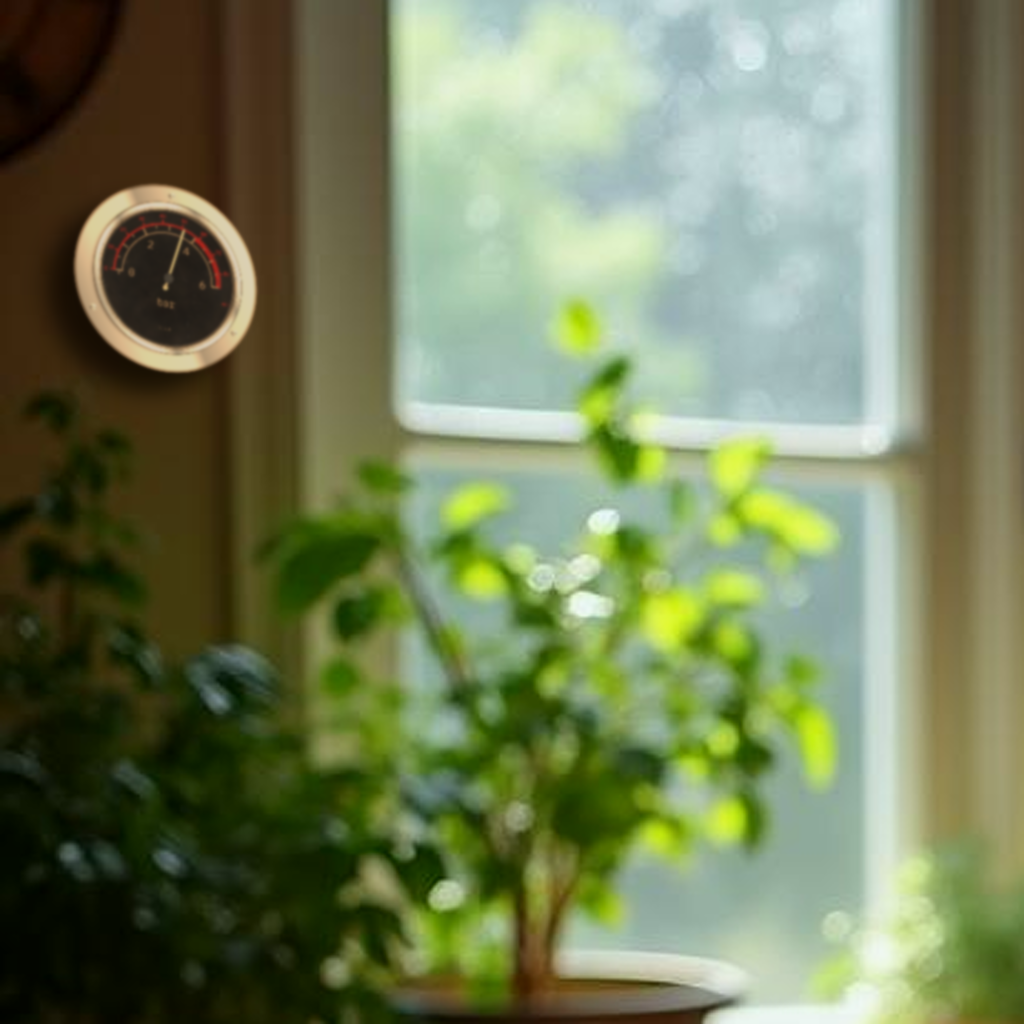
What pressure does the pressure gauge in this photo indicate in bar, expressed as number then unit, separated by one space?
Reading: 3.5 bar
